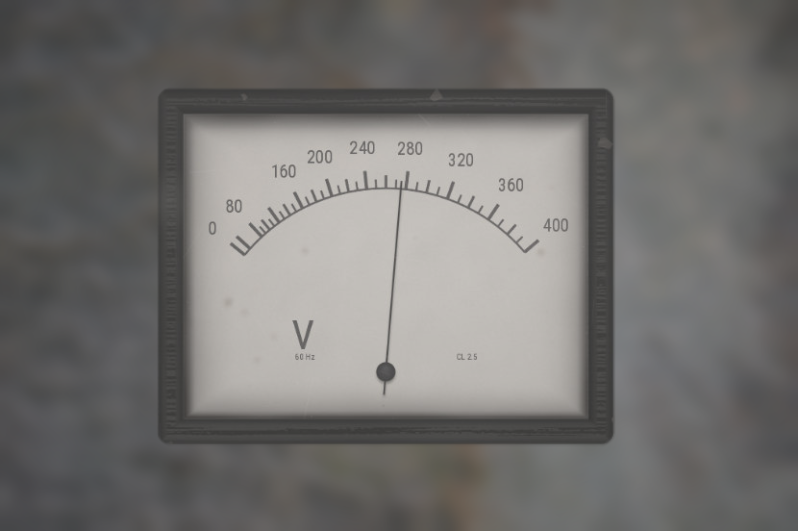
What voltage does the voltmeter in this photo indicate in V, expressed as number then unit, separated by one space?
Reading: 275 V
